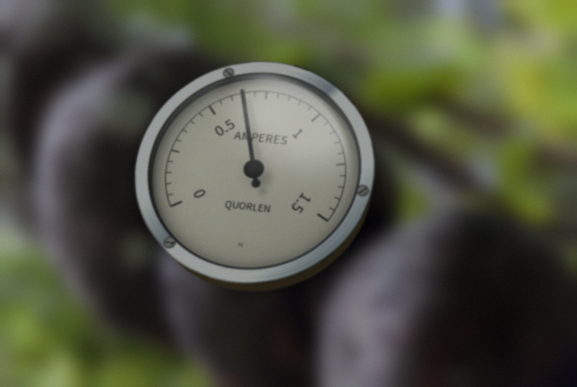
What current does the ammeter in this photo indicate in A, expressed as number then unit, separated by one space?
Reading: 0.65 A
